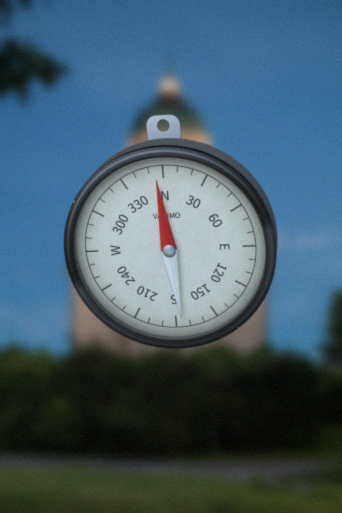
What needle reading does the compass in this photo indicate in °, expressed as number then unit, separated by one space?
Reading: 355 °
